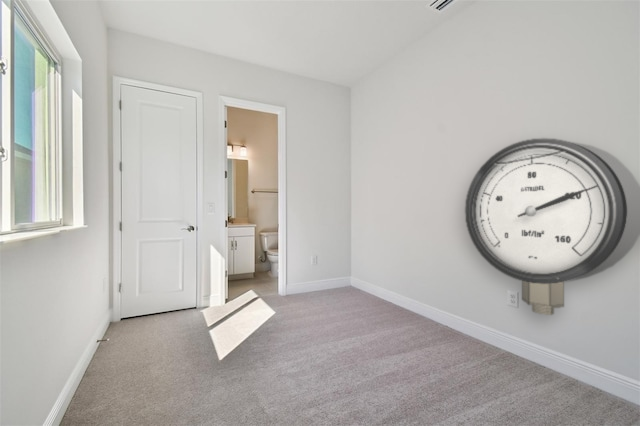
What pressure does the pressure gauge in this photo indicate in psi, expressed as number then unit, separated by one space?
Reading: 120 psi
